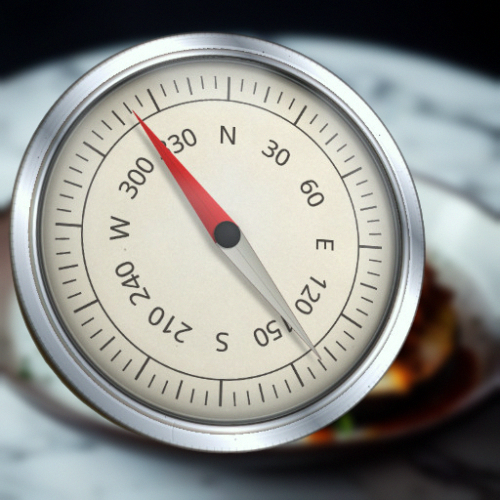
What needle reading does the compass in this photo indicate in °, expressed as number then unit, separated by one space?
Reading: 320 °
